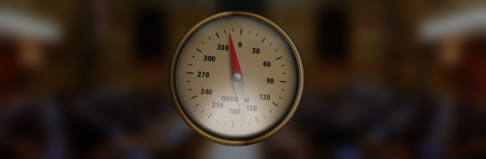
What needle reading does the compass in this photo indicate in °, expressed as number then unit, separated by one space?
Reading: 345 °
